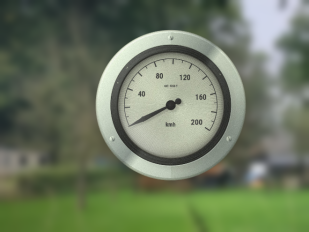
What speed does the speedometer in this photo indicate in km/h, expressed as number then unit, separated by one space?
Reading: 0 km/h
